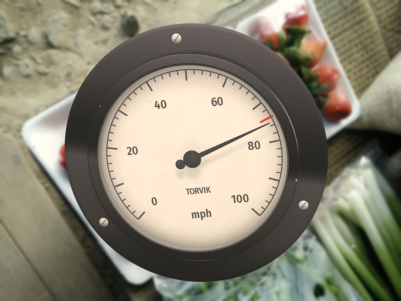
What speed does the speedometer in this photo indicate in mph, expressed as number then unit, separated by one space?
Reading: 75 mph
